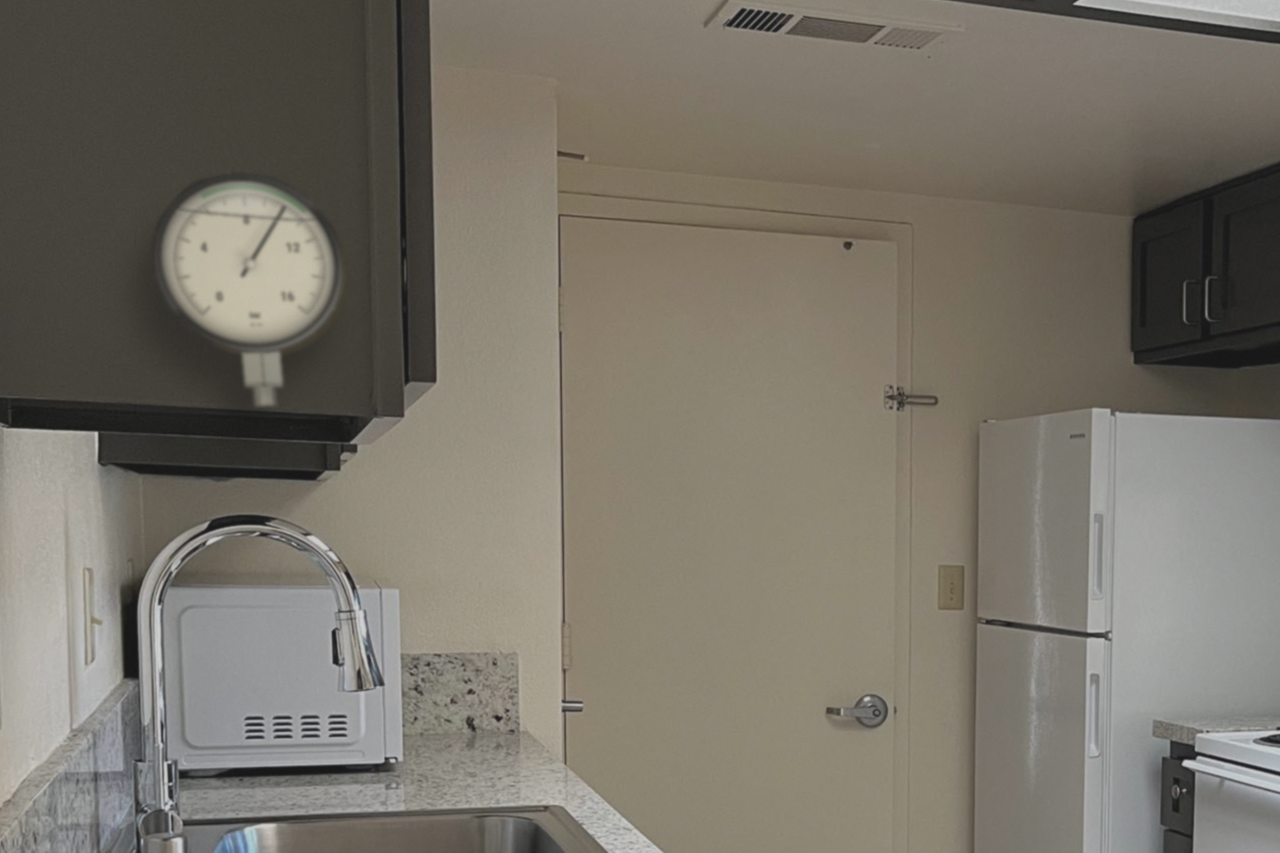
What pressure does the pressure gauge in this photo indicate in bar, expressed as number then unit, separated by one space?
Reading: 10 bar
